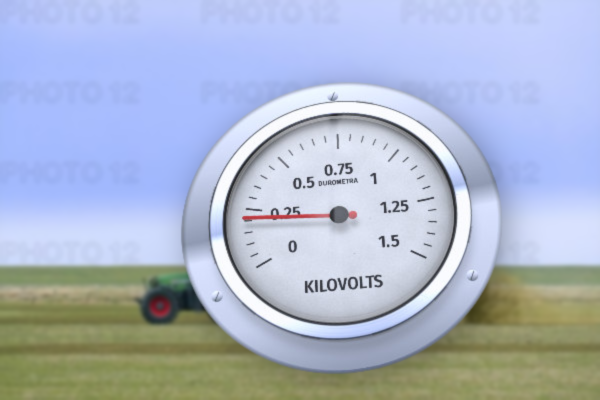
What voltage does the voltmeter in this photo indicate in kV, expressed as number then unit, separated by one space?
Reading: 0.2 kV
